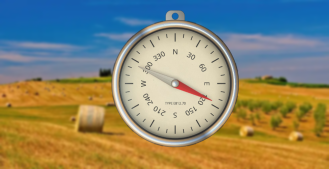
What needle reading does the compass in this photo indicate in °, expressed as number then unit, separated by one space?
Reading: 115 °
